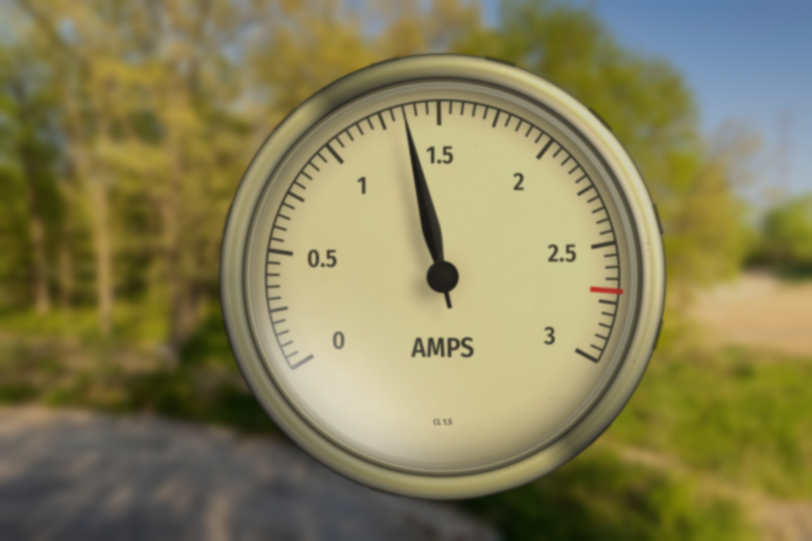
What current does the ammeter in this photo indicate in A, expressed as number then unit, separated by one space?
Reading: 1.35 A
